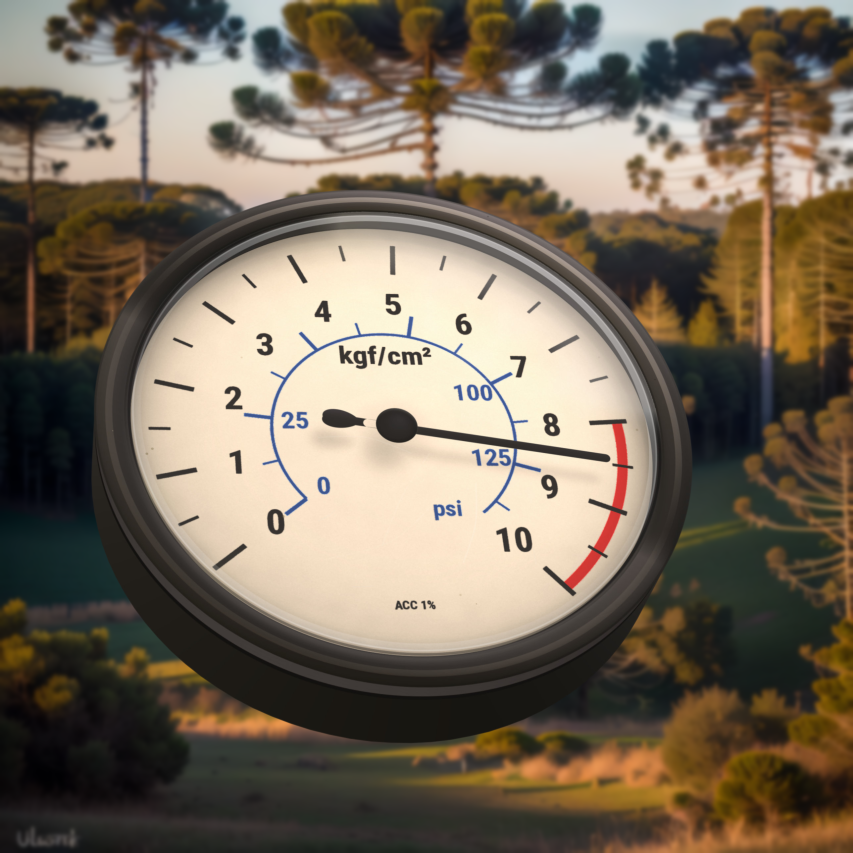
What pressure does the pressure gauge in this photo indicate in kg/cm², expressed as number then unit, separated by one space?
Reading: 8.5 kg/cm²
